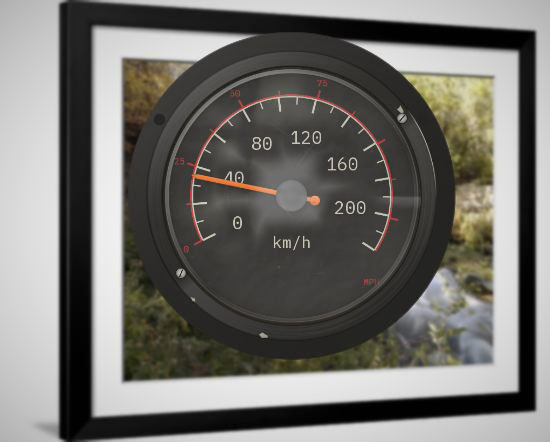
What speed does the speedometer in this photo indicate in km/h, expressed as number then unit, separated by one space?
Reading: 35 km/h
